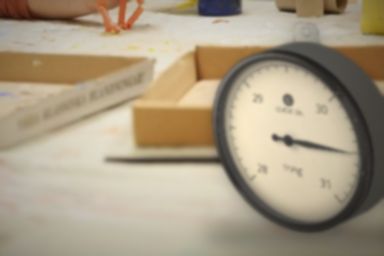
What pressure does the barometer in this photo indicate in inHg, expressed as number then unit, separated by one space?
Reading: 30.5 inHg
